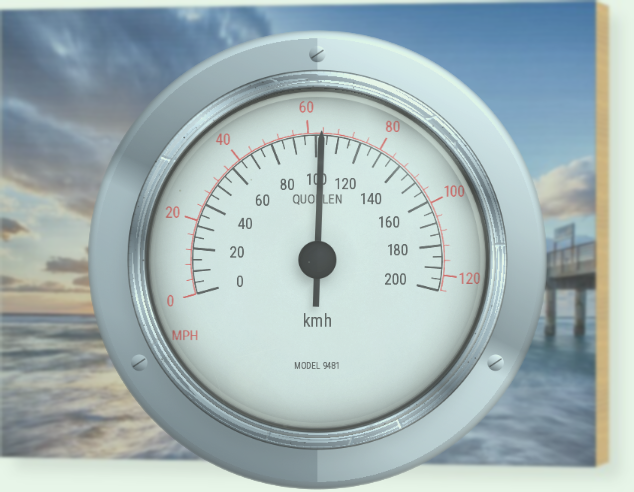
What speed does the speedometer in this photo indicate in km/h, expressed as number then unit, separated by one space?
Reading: 102.5 km/h
